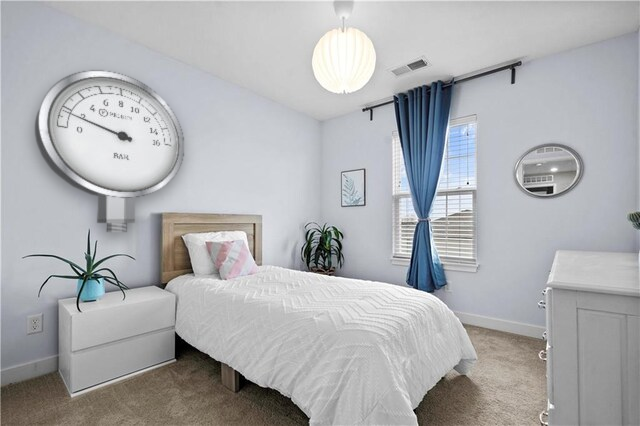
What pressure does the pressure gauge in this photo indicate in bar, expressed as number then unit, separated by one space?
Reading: 1.5 bar
